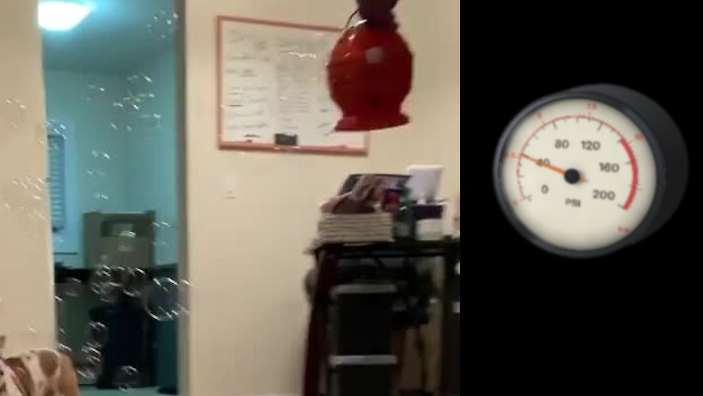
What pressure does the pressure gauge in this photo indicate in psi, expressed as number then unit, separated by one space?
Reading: 40 psi
